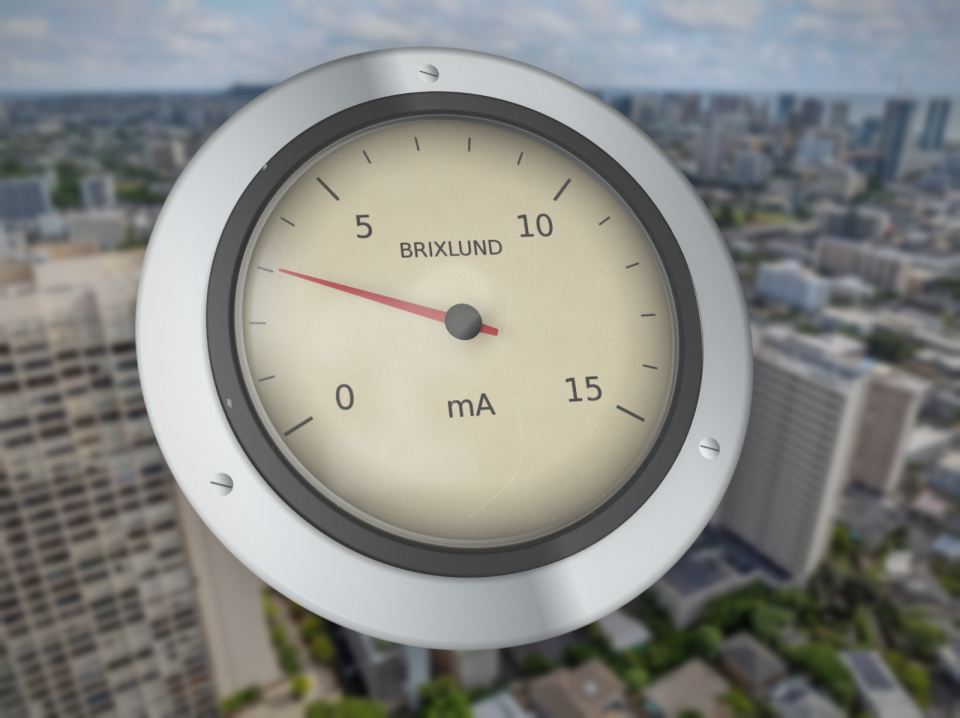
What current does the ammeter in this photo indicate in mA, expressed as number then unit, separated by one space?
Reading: 3 mA
